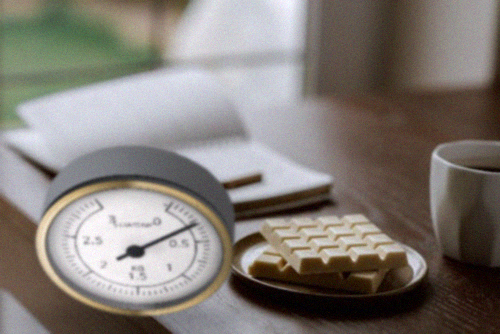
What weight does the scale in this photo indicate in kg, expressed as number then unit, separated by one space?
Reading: 0.25 kg
